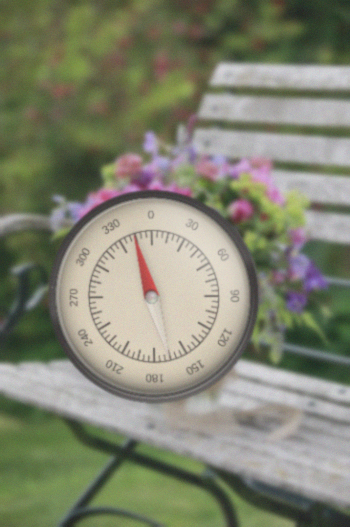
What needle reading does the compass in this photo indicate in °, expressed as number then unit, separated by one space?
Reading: 345 °
